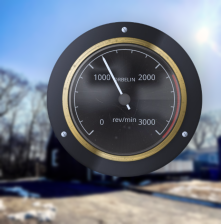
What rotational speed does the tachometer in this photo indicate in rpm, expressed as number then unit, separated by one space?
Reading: 1200 rpm
